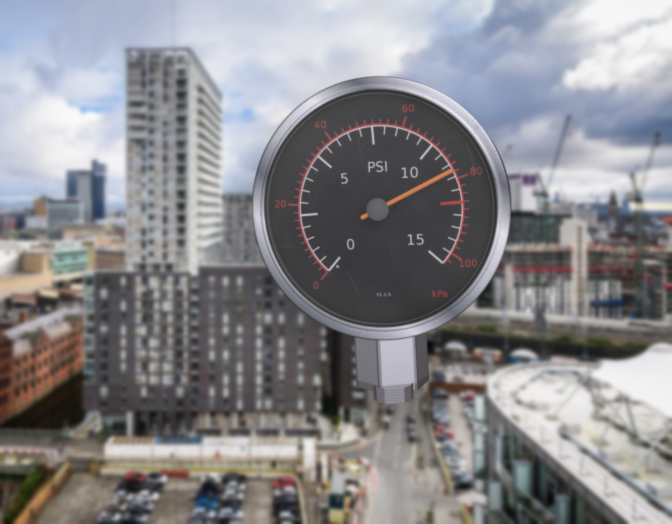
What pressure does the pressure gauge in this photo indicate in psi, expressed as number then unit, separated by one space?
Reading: 11.25 psi
